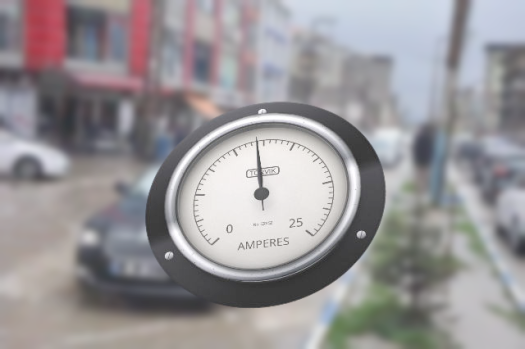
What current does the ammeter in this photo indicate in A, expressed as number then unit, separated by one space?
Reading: 12 A
